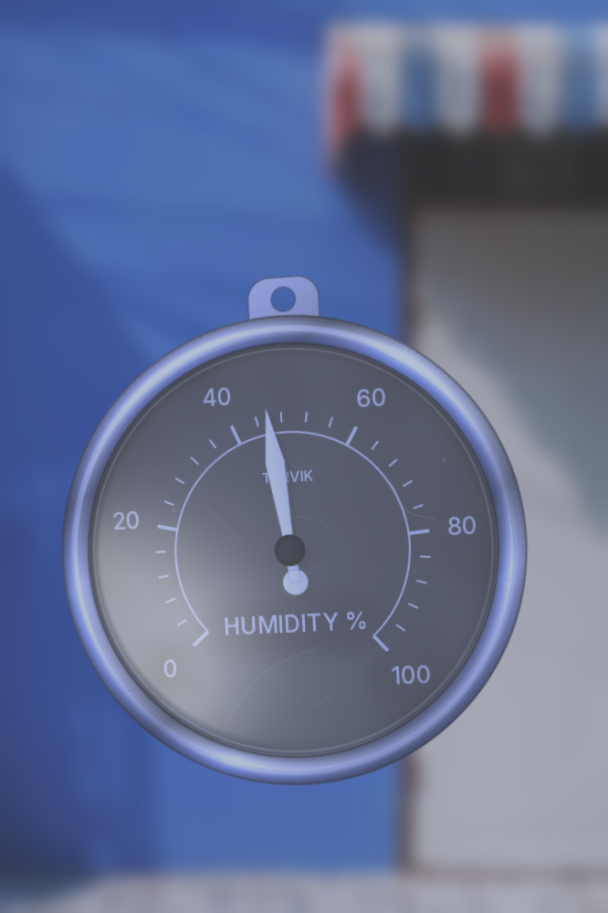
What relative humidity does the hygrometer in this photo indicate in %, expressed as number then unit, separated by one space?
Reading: 46 %
